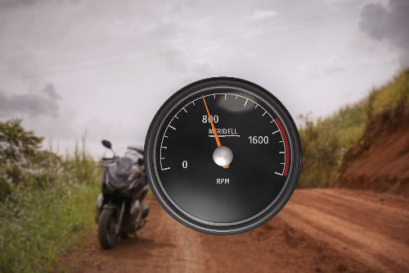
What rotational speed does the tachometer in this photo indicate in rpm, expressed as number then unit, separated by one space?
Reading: 800 rpm
